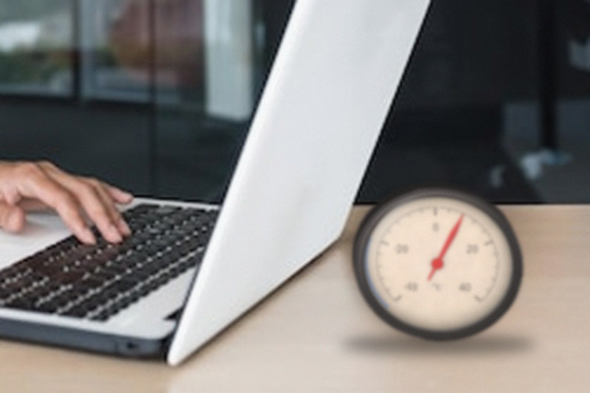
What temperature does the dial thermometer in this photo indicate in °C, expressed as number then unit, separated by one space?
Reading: 8 °C
